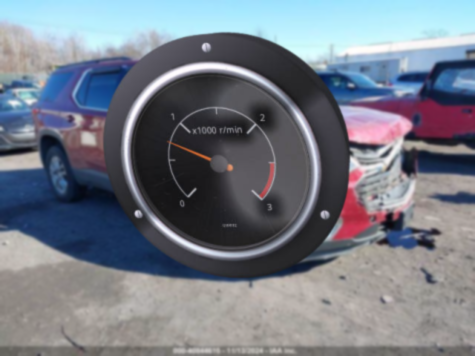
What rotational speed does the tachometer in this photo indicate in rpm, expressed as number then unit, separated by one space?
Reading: 750 rpm
